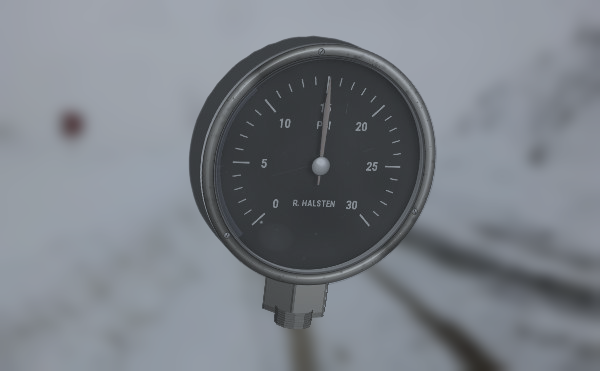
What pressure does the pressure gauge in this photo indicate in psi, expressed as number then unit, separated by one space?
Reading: 15 psi
